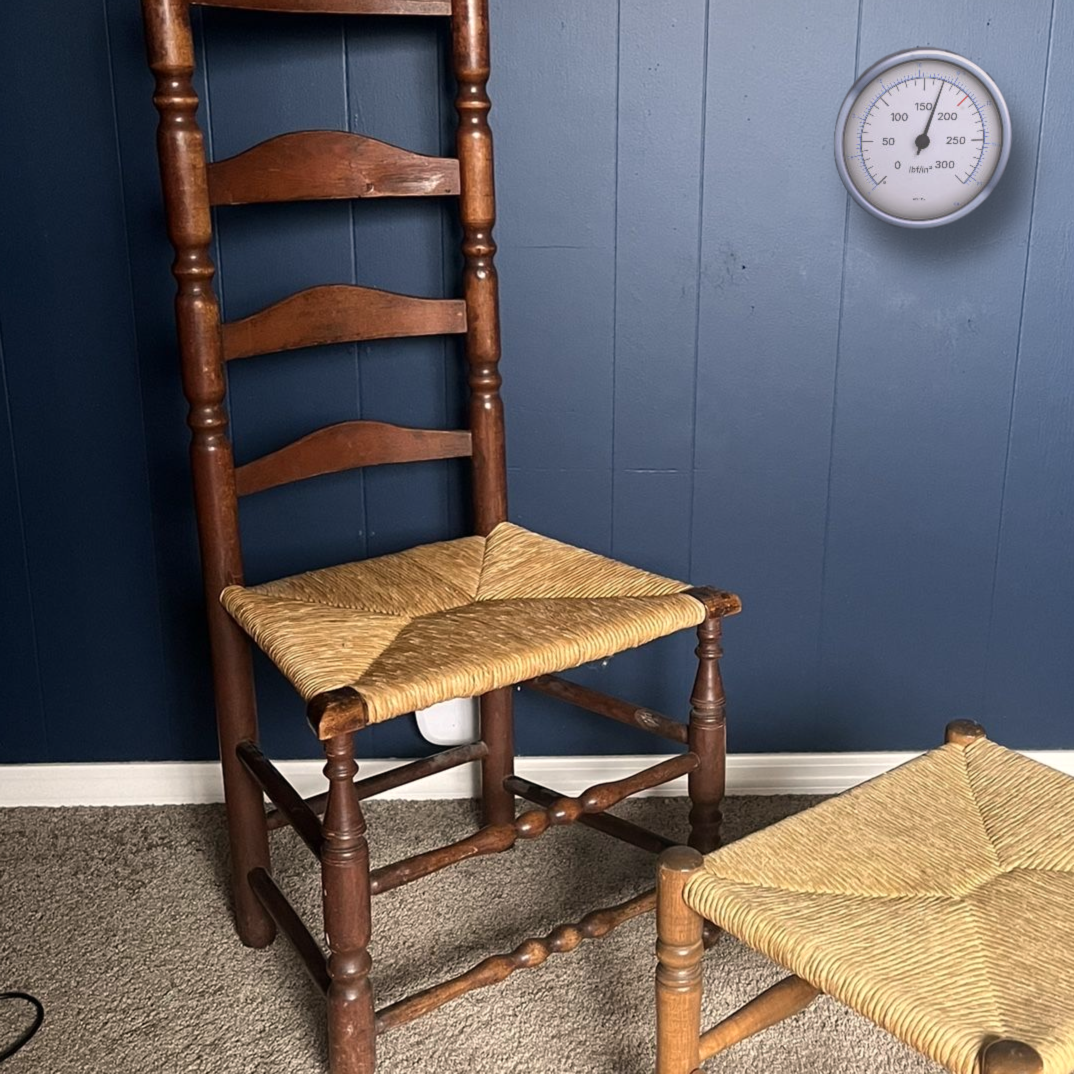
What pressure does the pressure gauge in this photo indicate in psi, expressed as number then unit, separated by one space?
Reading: 170 psi
